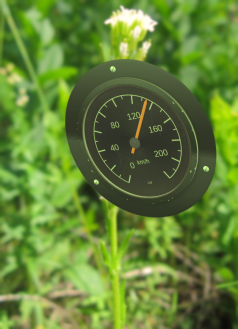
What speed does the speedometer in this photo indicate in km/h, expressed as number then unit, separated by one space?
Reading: 135 km/h
